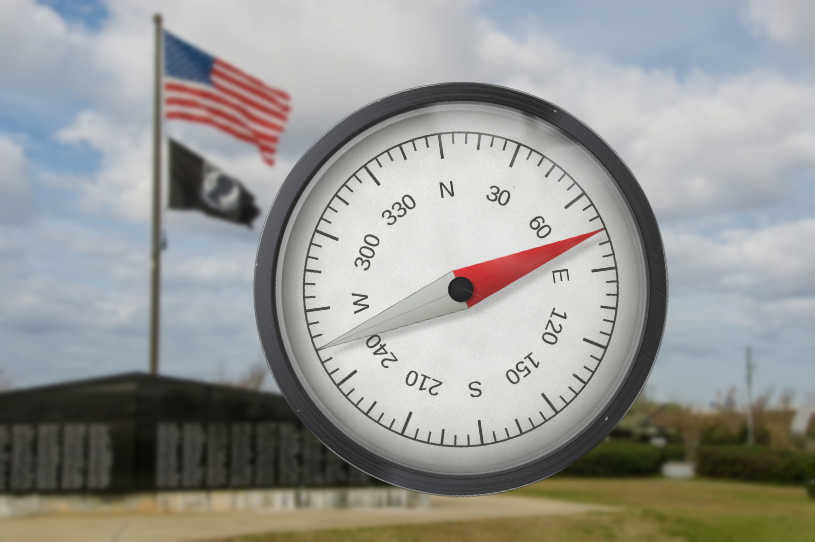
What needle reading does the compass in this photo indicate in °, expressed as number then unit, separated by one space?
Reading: 75 °
